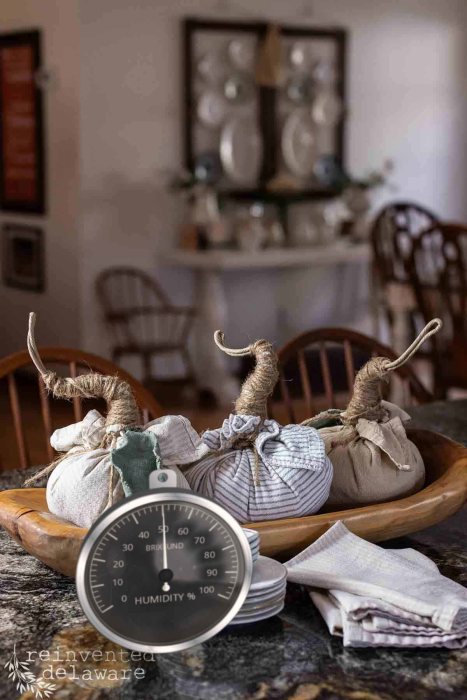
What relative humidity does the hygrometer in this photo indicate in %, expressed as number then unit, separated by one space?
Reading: 50 %
